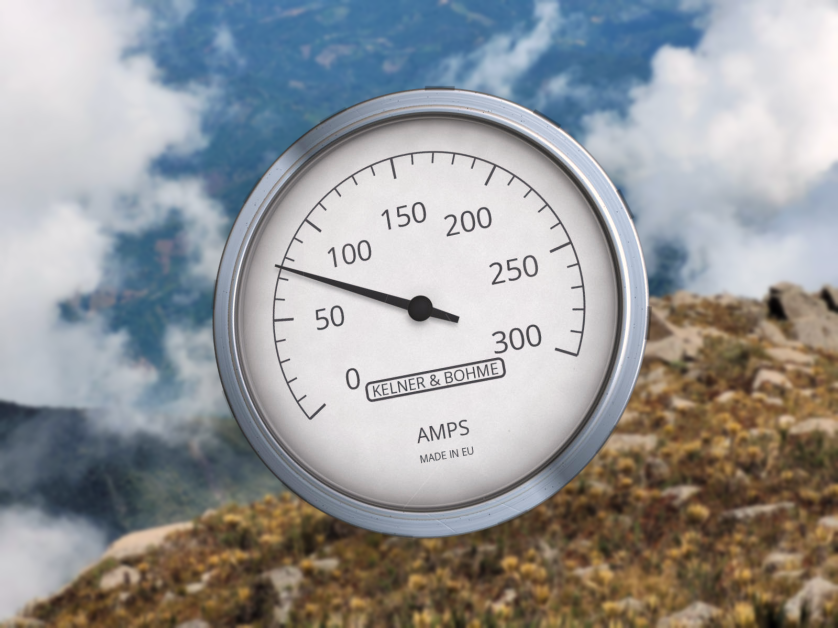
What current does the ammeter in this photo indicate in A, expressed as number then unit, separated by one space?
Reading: 75 A
